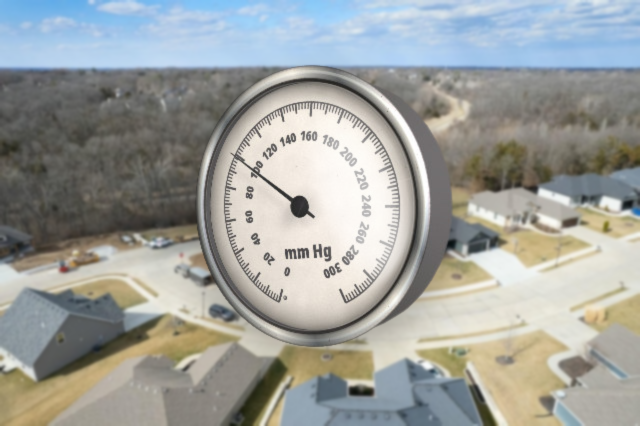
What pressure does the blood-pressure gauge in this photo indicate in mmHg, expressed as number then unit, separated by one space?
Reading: 100 mmHg
